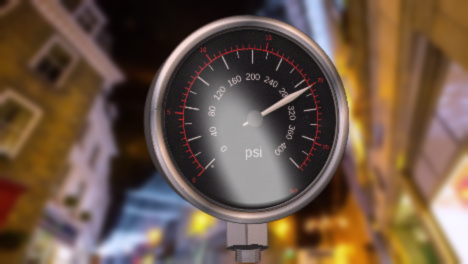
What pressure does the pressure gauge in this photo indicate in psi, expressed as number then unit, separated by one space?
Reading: 290 psi
